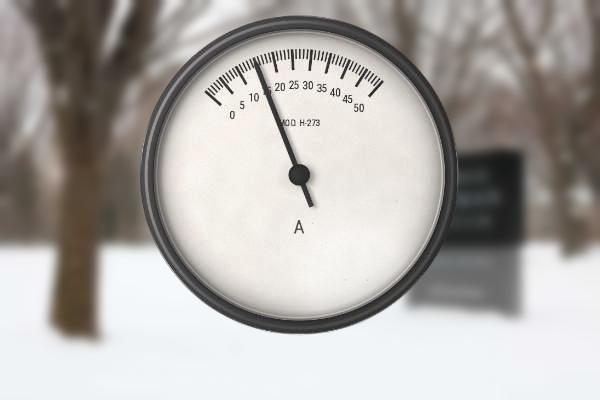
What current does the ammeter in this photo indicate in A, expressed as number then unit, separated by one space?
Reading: 15 A
